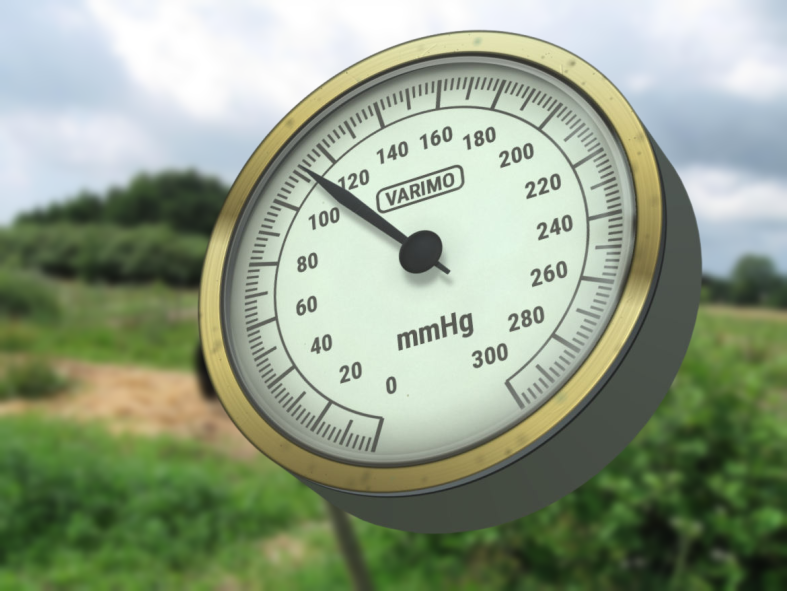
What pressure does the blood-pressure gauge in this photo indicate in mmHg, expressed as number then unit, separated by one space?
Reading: 112 mmHg
